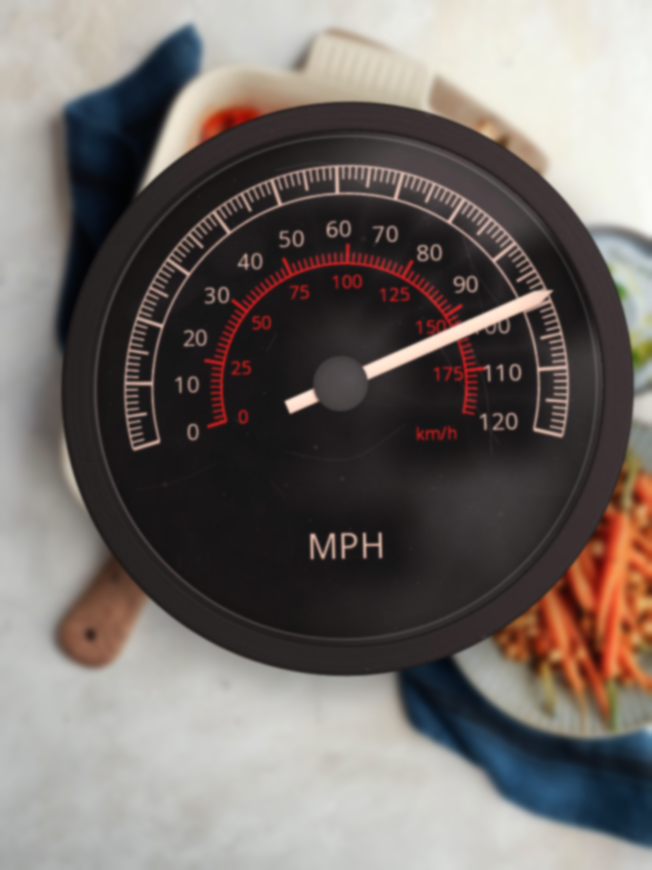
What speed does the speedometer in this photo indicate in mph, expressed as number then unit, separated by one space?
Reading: 99 mph
